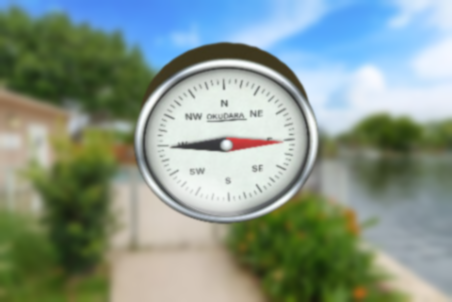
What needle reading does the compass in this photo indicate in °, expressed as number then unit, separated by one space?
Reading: 90 °
